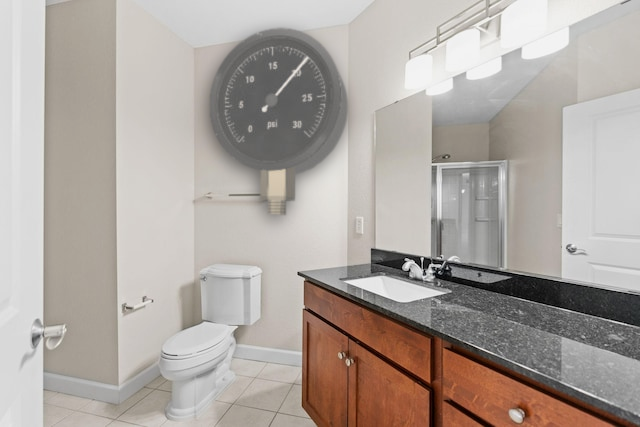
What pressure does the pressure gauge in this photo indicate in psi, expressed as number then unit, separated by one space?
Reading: 20 psi
